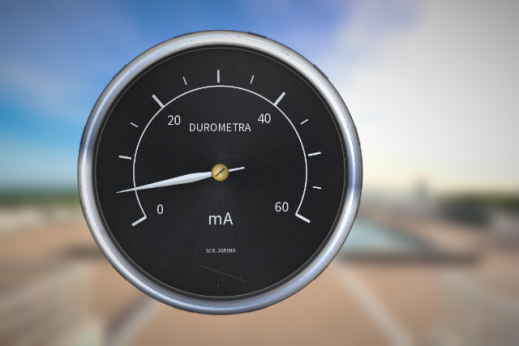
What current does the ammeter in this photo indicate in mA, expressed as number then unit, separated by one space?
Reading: 5 mA
